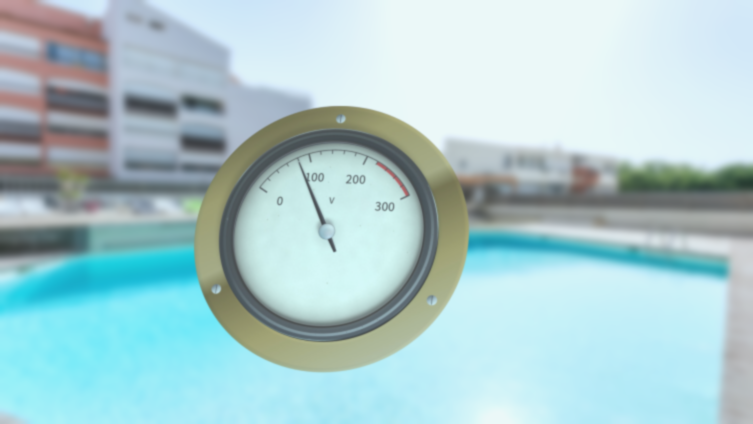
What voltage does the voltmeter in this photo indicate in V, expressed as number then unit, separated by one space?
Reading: 80 V
